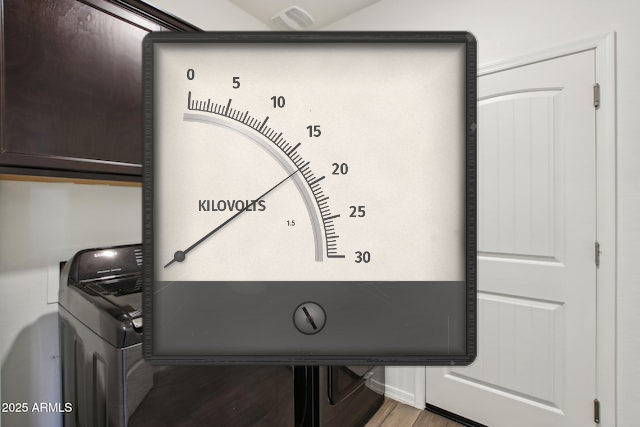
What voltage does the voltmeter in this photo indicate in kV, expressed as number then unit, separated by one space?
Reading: 17.5 kV
